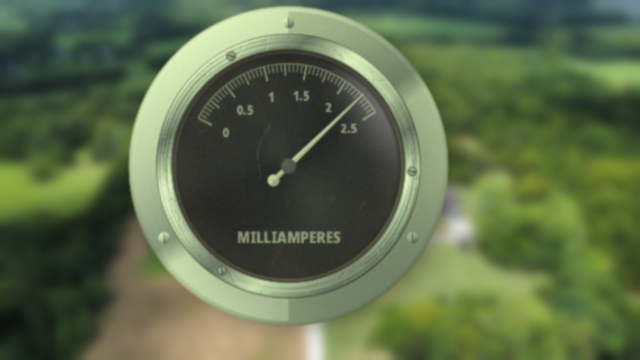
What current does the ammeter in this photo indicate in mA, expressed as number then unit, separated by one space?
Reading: 2.25 mA
